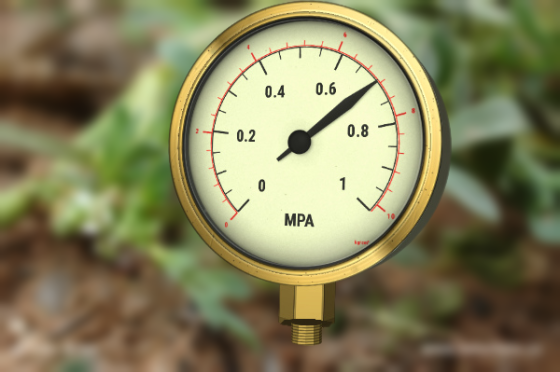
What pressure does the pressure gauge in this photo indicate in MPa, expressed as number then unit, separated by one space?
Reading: 0.7 MPa
